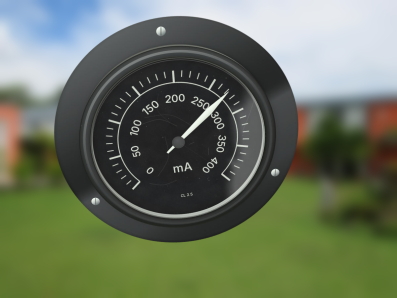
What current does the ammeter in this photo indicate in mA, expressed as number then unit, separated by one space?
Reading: 270 mA
